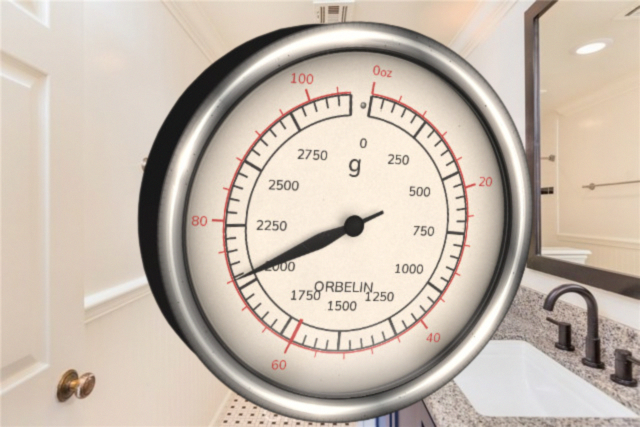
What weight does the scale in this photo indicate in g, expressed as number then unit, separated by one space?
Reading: 2050 g
